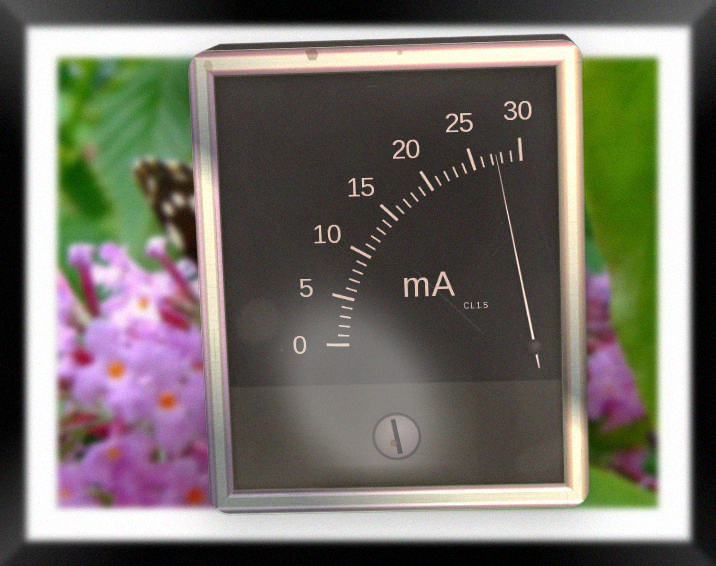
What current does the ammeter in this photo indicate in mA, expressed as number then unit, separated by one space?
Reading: 27.5 mA
